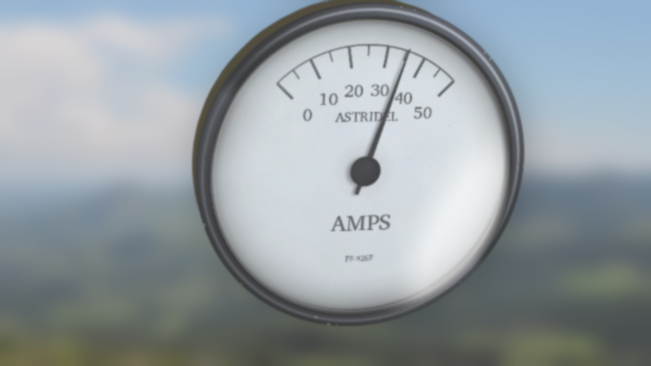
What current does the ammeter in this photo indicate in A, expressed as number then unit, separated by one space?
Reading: 35 A
